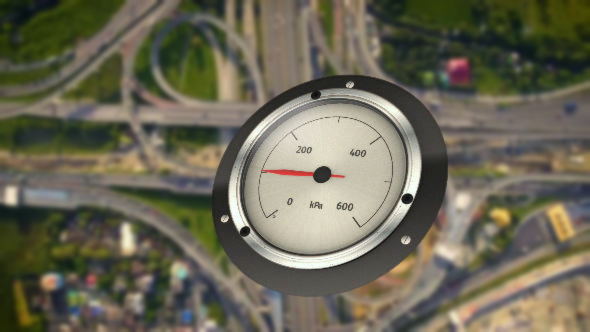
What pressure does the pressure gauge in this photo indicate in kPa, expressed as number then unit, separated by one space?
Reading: 100 kPa
